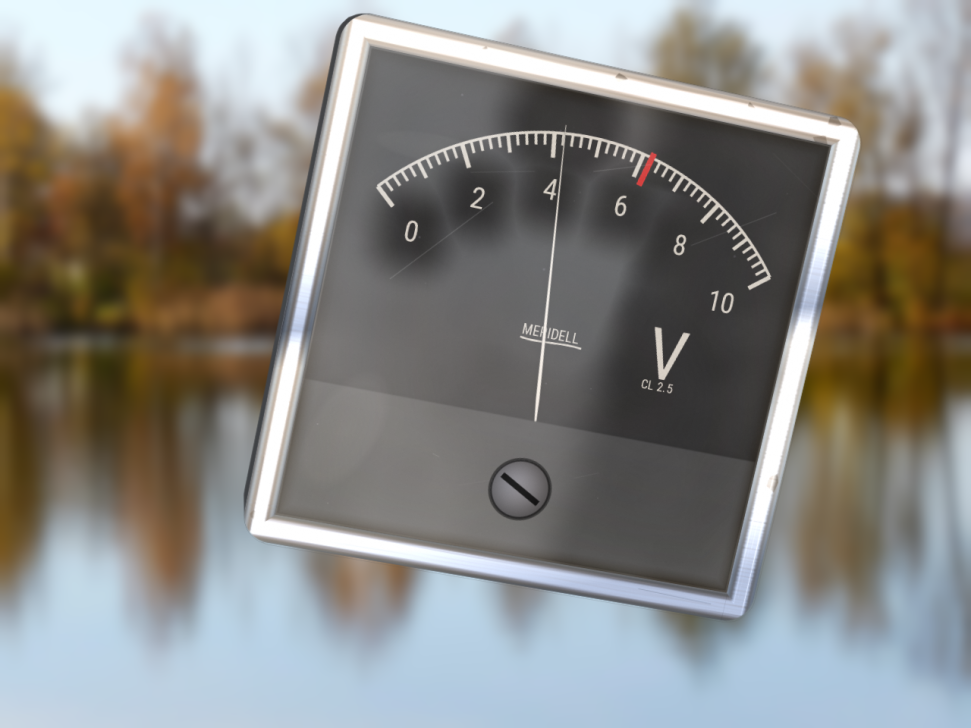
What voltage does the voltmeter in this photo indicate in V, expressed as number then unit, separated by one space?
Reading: 4.2 V
